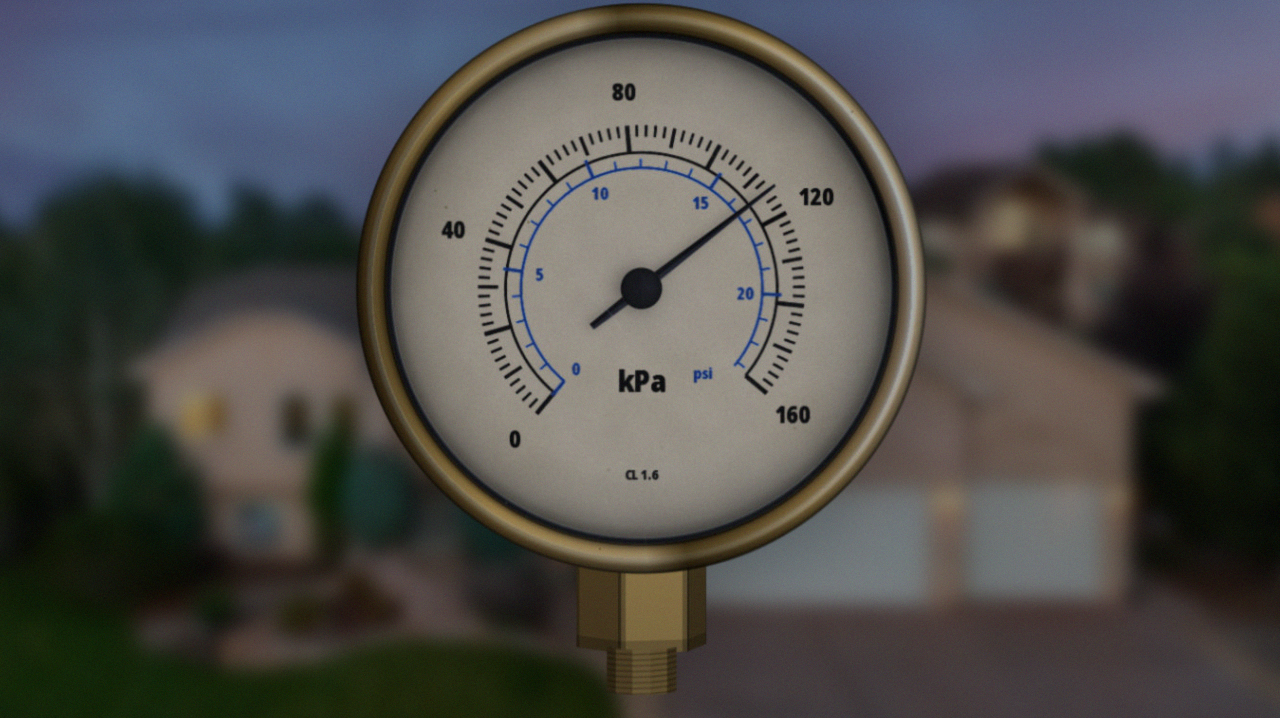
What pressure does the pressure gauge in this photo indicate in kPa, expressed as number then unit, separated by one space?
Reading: 114 kPa
